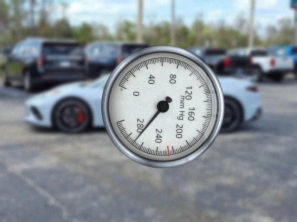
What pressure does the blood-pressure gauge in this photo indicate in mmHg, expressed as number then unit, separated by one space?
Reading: 270 mmHg
